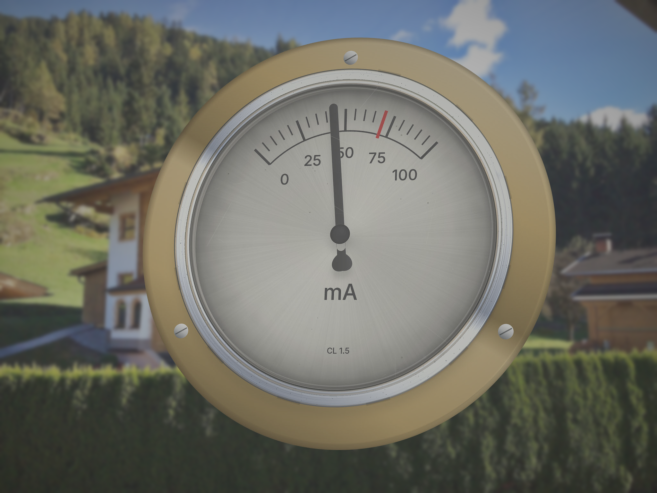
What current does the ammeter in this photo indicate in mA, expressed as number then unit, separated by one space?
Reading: 45 mA
